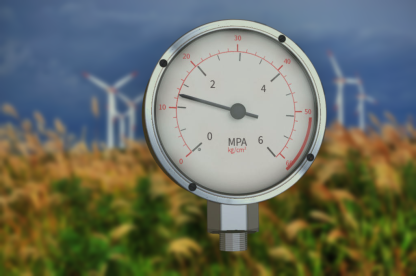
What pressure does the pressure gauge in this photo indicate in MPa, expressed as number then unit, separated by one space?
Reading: 1.25 MPa
